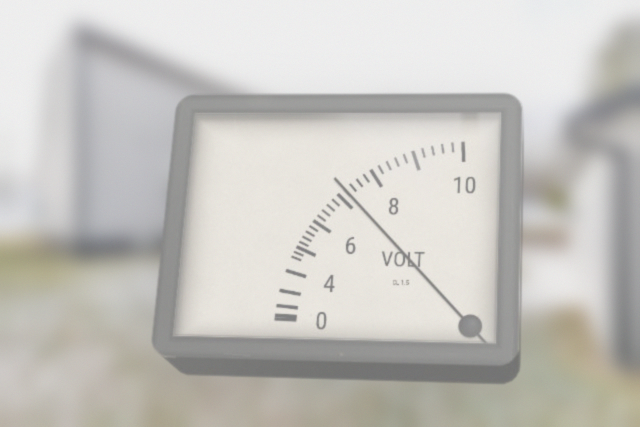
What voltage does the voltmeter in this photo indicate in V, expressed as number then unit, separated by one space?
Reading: 7.2 V
